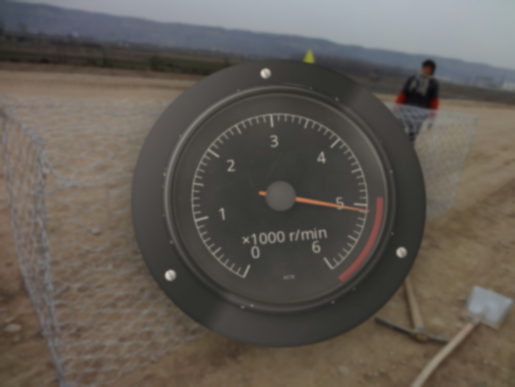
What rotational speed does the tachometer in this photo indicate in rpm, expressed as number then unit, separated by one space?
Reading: 5100 rpm
